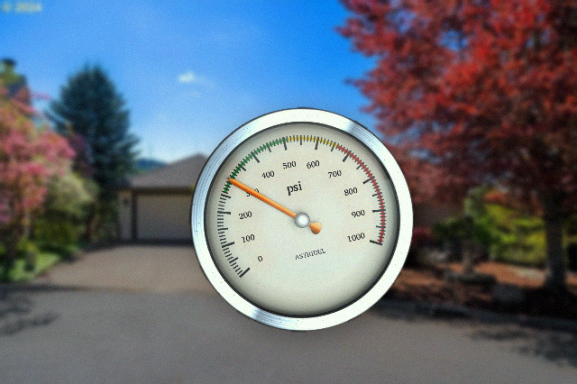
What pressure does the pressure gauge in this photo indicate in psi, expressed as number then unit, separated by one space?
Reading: 300 psi
